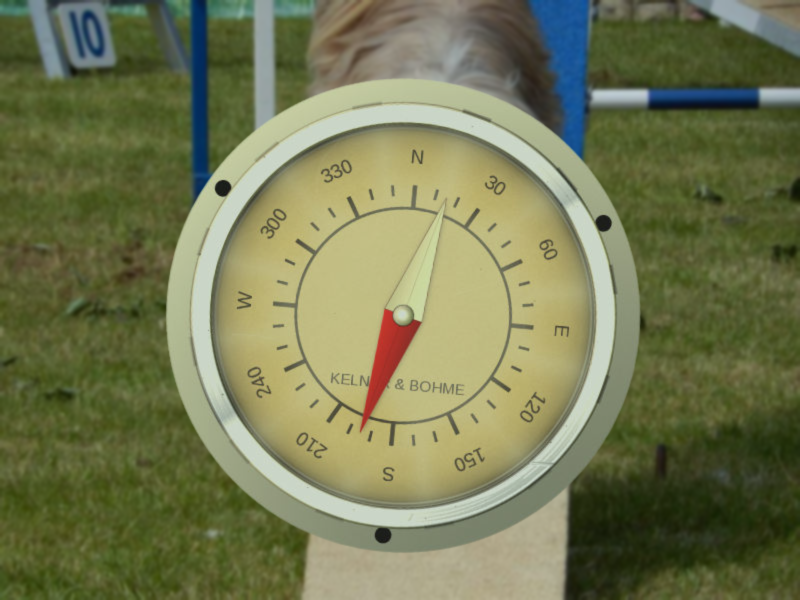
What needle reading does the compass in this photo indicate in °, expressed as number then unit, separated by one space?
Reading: 195 °
